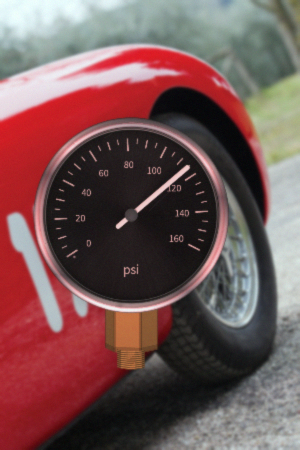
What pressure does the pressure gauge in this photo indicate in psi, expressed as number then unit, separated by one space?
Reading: 115 psi
